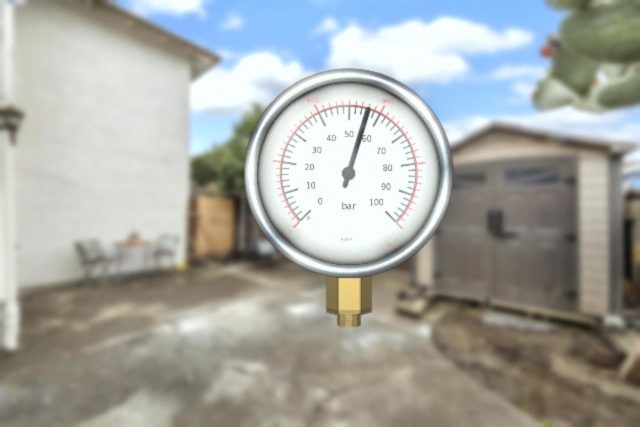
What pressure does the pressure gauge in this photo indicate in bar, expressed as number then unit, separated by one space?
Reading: 56 bar
